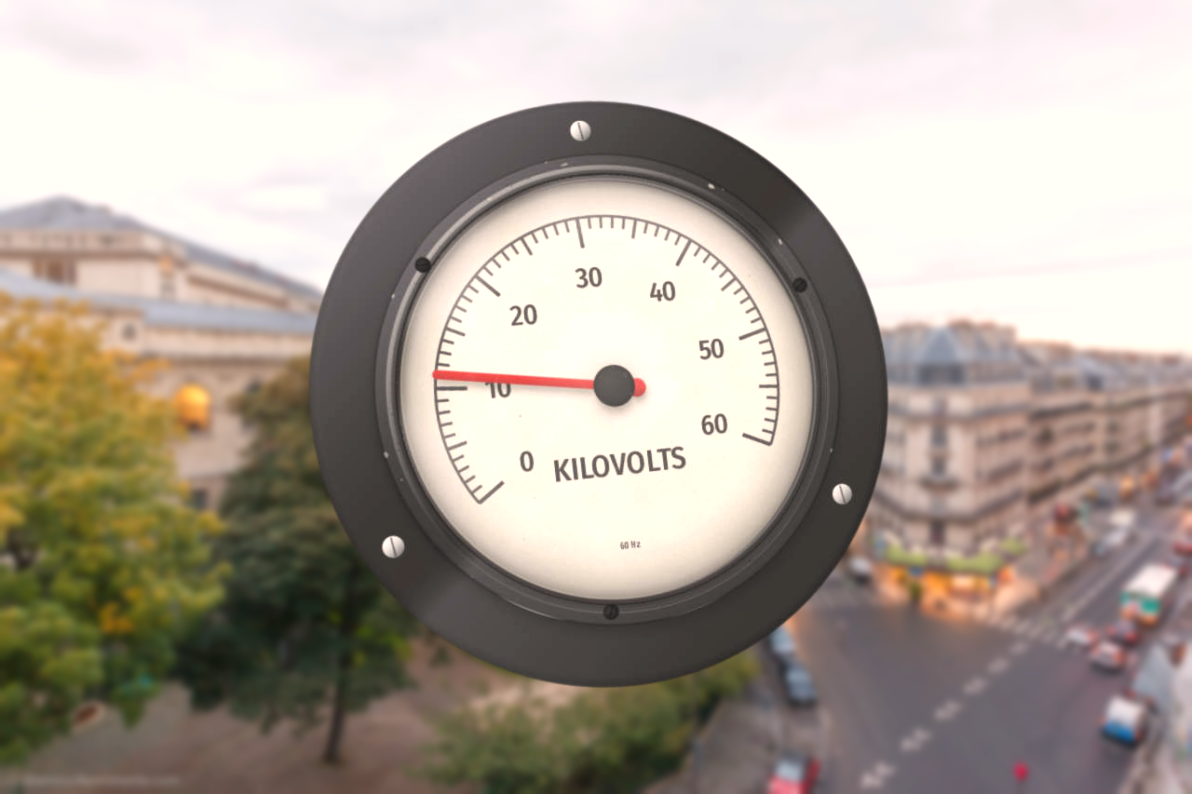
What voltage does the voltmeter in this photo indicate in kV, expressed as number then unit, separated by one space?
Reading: 11 kV
